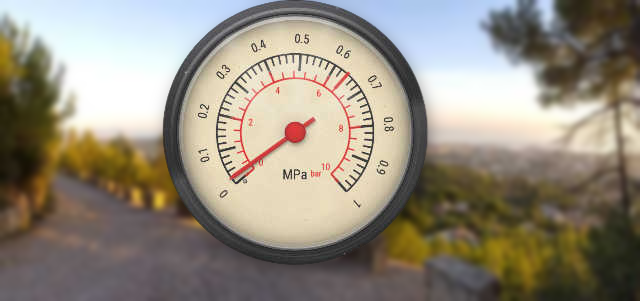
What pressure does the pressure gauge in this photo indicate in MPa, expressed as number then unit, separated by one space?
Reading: 0.02 MPa
